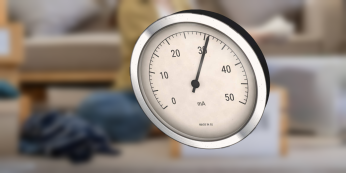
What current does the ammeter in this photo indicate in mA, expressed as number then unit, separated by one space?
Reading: 31 mA
